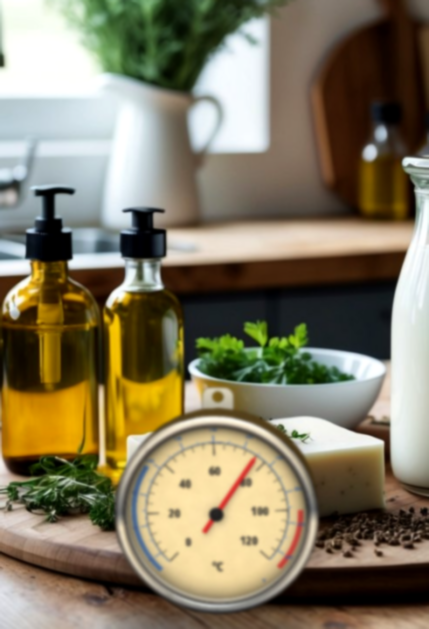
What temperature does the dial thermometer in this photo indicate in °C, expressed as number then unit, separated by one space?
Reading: 76 °C
